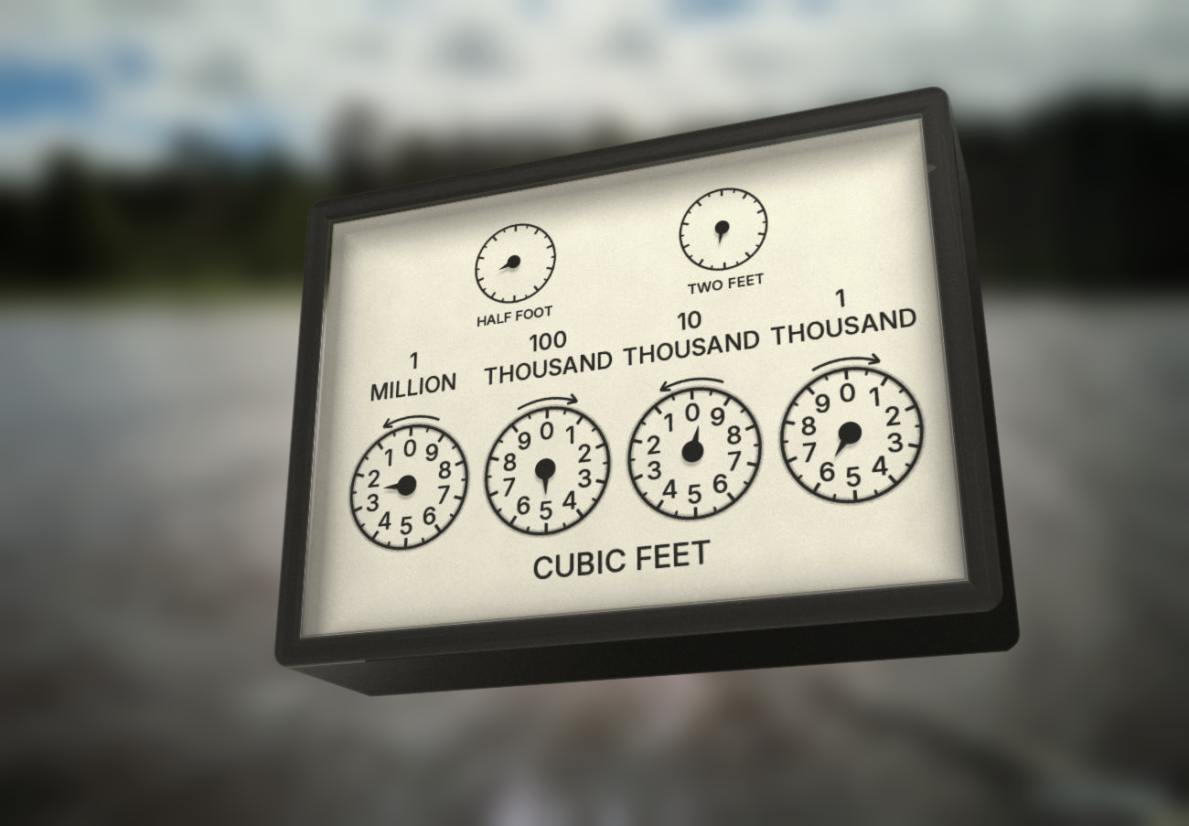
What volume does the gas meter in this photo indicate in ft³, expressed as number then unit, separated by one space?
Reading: 249600 ft³
